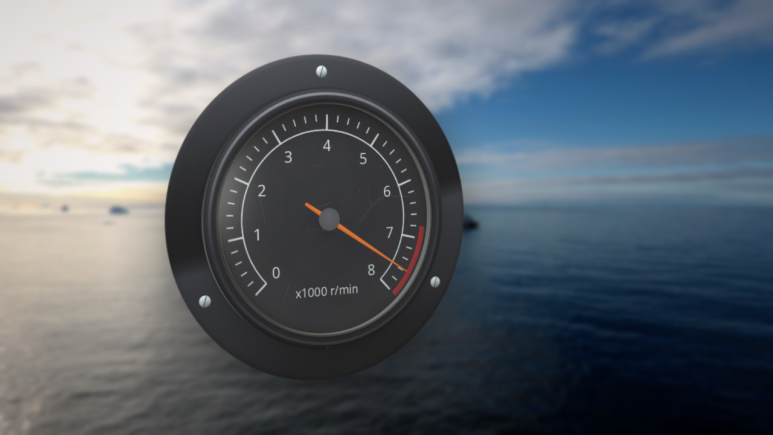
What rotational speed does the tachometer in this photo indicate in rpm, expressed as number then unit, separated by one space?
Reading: 7600 rpm
